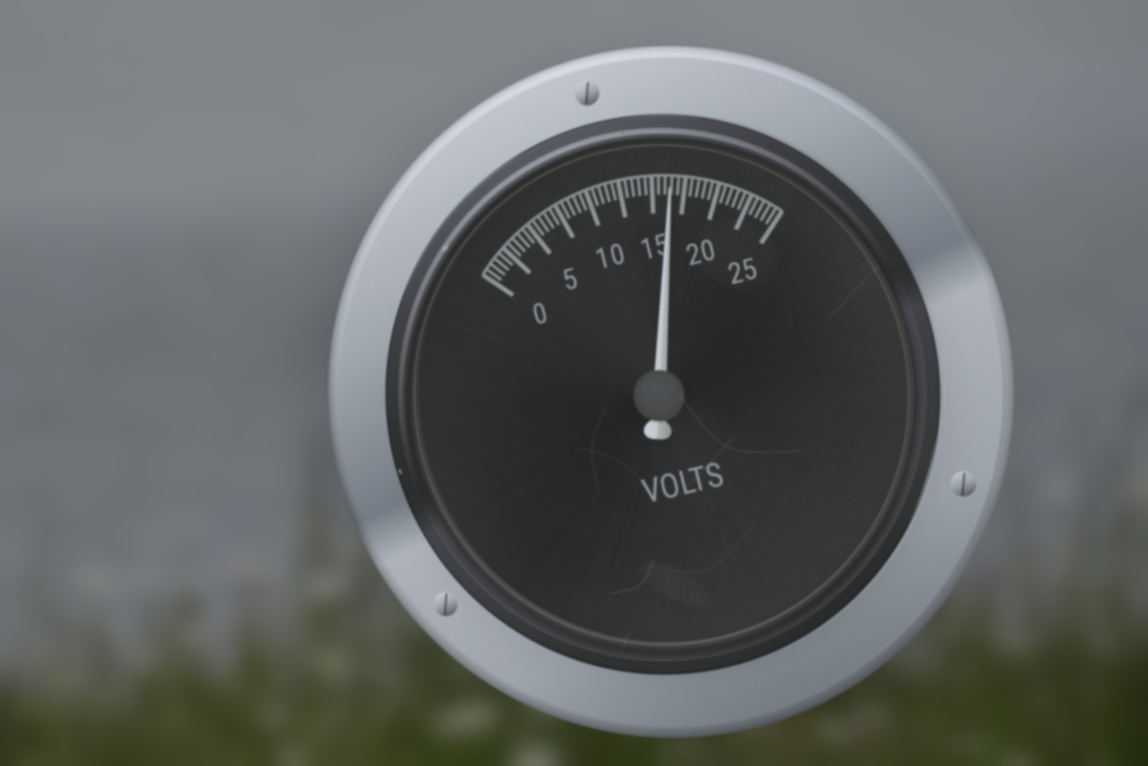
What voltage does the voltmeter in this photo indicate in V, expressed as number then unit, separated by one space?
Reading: 16.5 V
